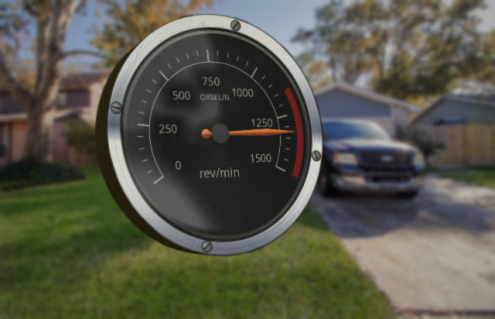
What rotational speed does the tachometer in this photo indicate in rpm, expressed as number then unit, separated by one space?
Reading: 1325 rpm
